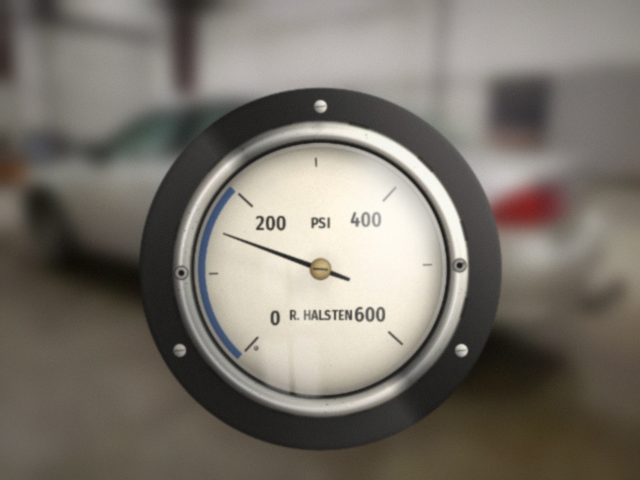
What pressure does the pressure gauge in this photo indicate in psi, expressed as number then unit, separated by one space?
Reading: 150 psi
